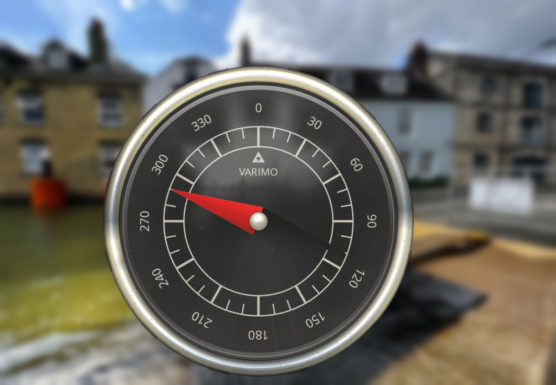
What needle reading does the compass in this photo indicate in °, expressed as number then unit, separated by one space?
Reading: 290 °
